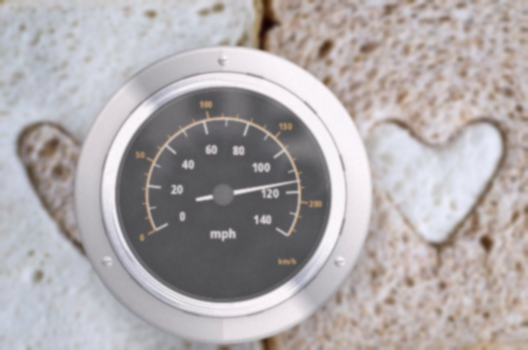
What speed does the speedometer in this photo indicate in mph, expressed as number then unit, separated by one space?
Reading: 115 mph
